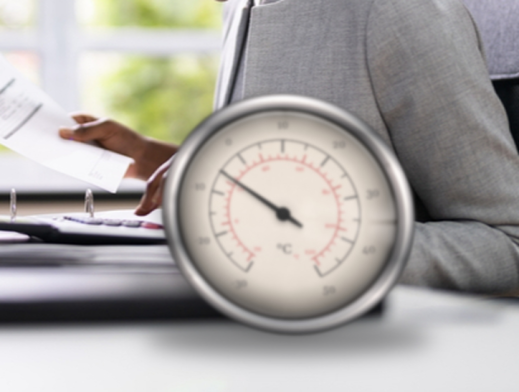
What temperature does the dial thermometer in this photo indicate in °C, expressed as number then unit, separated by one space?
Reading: -5 °C
